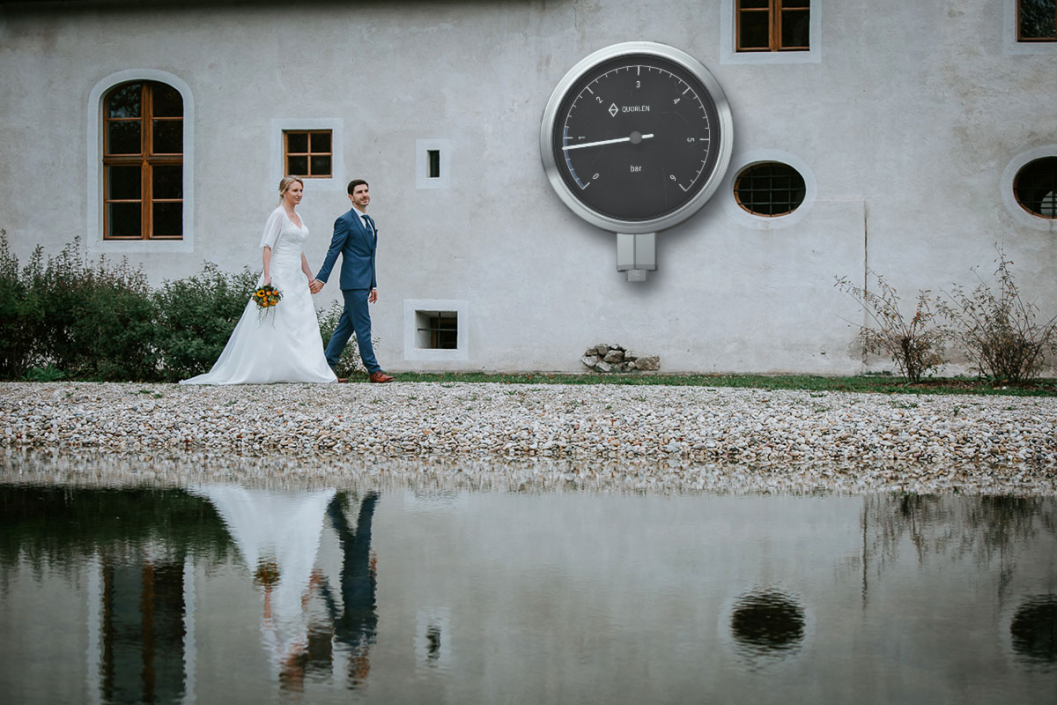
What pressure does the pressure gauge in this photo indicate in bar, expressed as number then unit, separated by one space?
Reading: 0.8 bar
